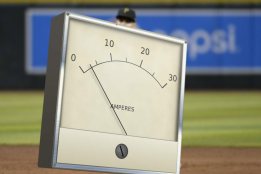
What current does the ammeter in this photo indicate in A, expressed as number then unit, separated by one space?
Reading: 2.5 A
